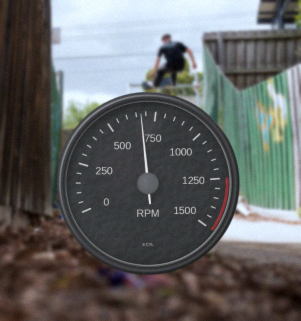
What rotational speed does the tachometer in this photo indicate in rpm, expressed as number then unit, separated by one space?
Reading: 675 rpm
